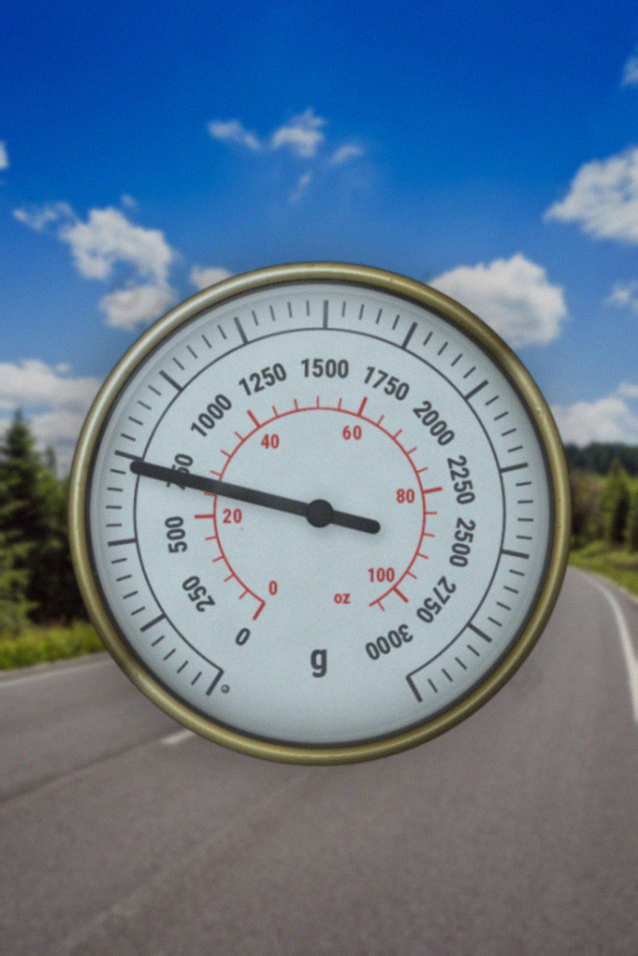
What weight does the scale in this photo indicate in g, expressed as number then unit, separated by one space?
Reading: 725 g
